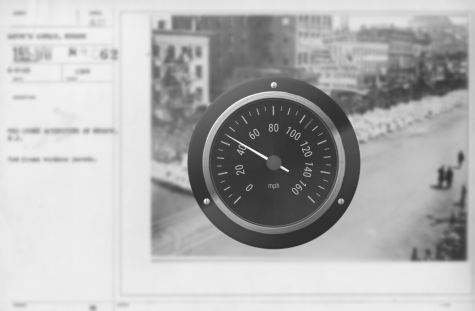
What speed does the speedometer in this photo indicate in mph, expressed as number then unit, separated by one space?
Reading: 45 mph
